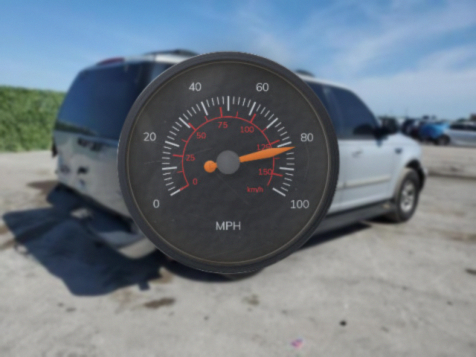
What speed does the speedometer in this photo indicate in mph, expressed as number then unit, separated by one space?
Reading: 82 mph
